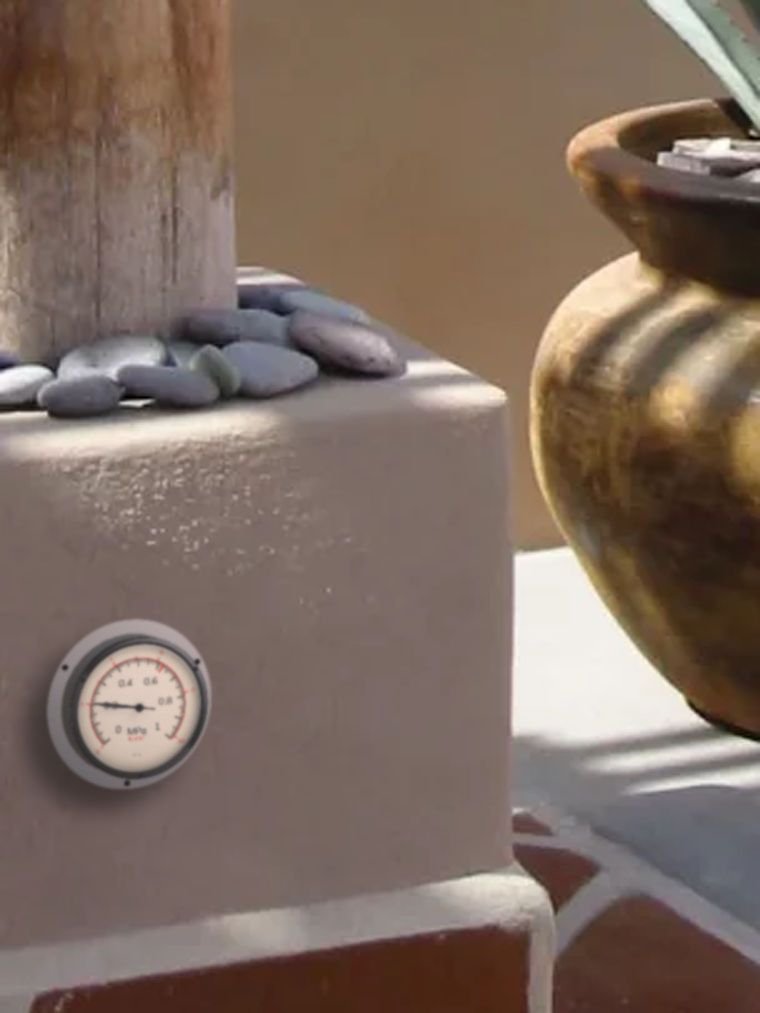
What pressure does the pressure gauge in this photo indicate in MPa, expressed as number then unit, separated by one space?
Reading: 0.2 MPa
